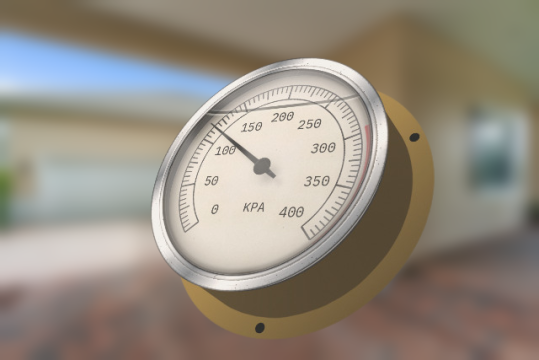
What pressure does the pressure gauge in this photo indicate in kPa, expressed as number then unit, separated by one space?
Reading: 115 kPa
